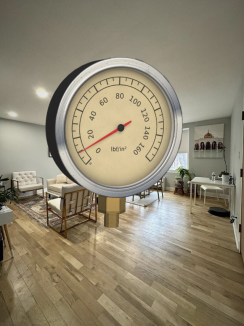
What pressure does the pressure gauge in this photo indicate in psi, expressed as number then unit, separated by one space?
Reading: 10 psi
